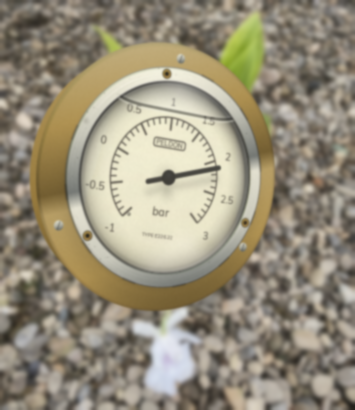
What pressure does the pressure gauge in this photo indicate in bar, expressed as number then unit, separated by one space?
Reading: 2.1 bar
